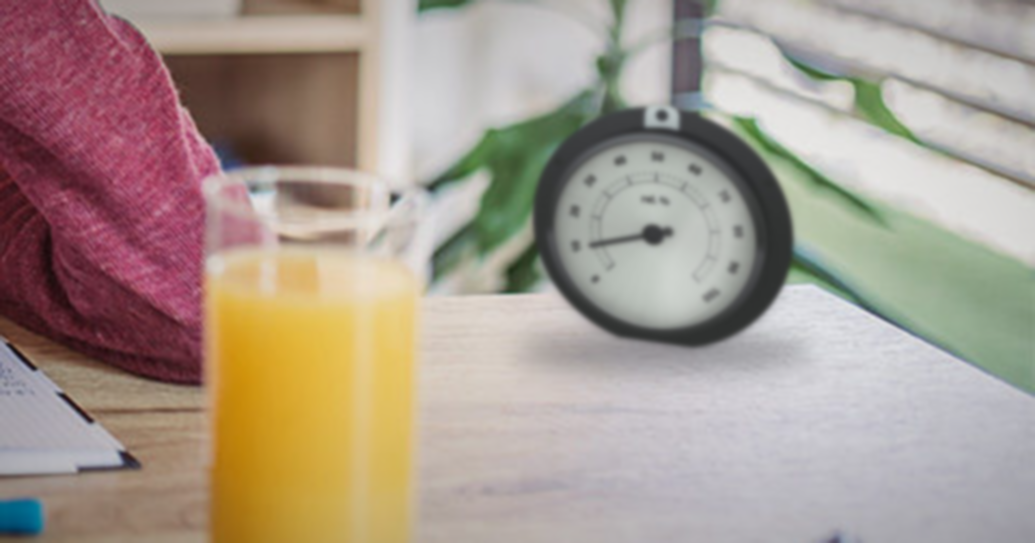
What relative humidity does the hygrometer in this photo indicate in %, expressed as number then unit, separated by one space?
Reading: 10 %
